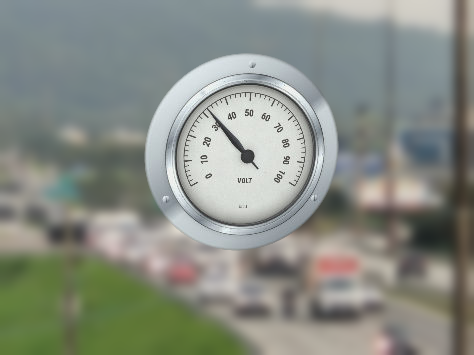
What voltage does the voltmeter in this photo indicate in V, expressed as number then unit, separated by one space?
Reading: 32 V
